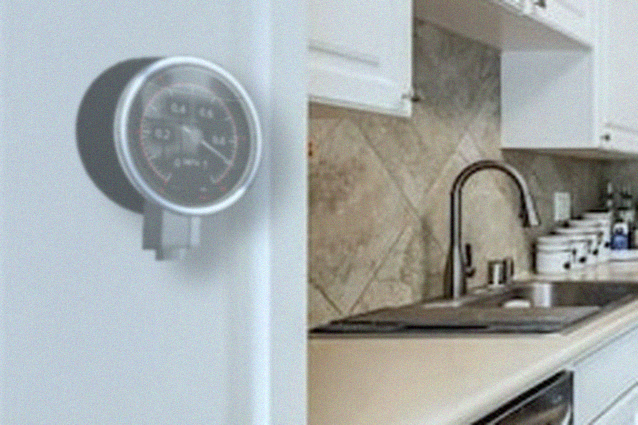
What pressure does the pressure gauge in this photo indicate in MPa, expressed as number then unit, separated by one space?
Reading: 0.9 MPa
